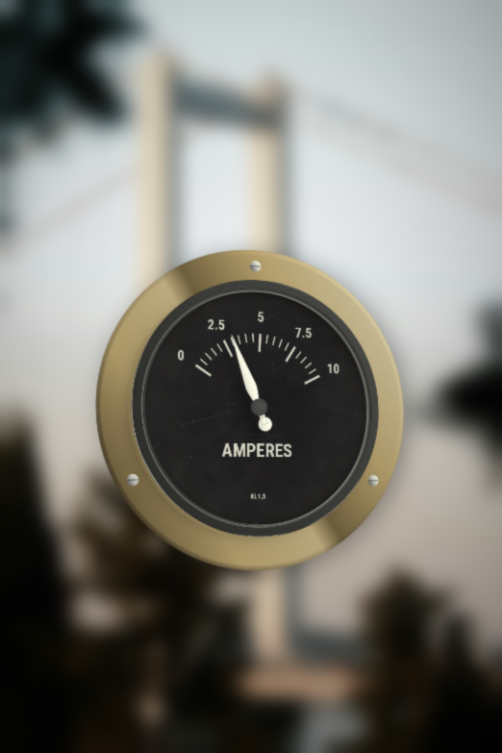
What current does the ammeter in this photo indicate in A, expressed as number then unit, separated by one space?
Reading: 3 A
